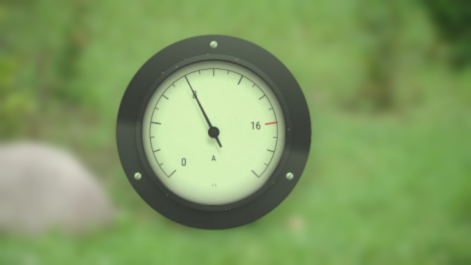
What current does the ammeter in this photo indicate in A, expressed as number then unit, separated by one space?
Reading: 8 A
